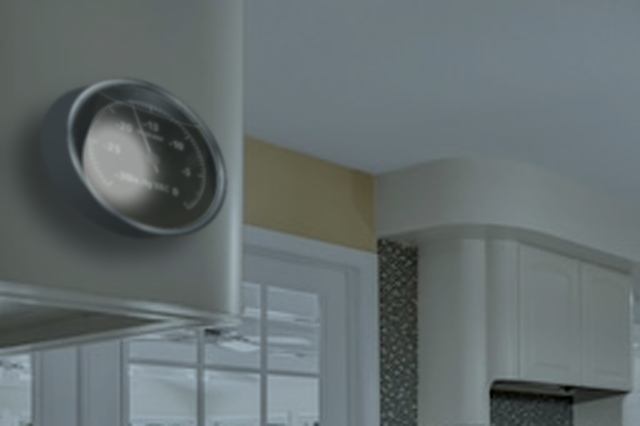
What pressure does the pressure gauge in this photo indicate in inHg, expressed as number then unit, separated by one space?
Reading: -17.5 inHg
